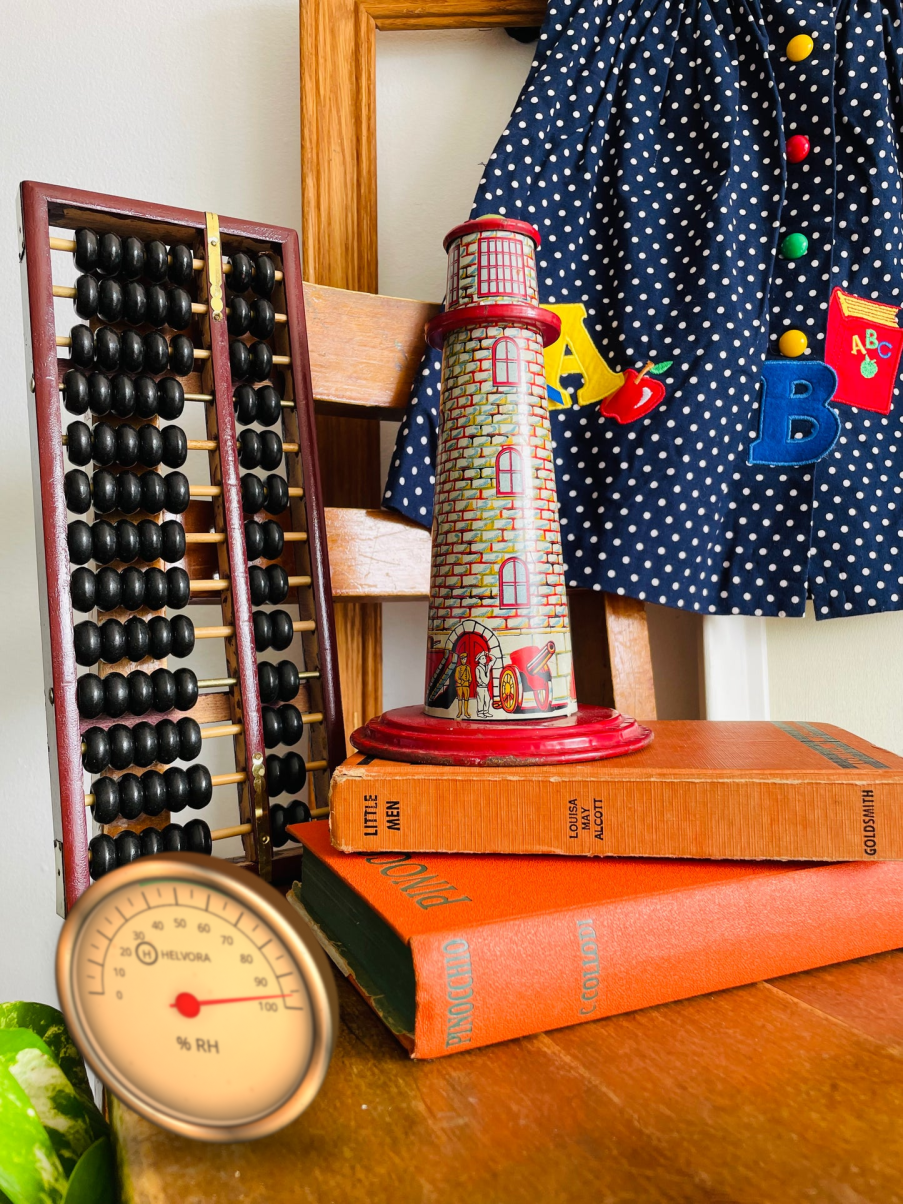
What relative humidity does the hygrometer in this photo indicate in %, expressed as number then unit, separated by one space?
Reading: 95 %
